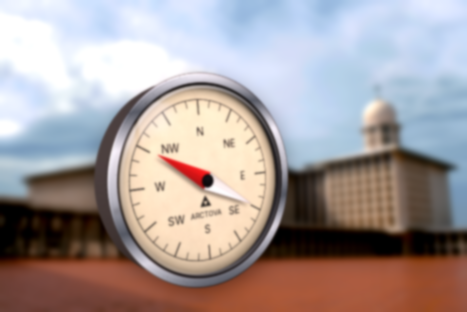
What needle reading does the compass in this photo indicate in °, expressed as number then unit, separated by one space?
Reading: 300 °
